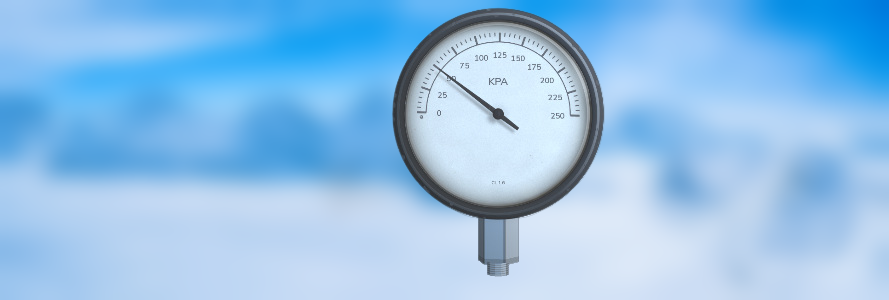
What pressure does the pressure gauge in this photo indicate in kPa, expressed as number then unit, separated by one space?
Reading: 50 kPa
